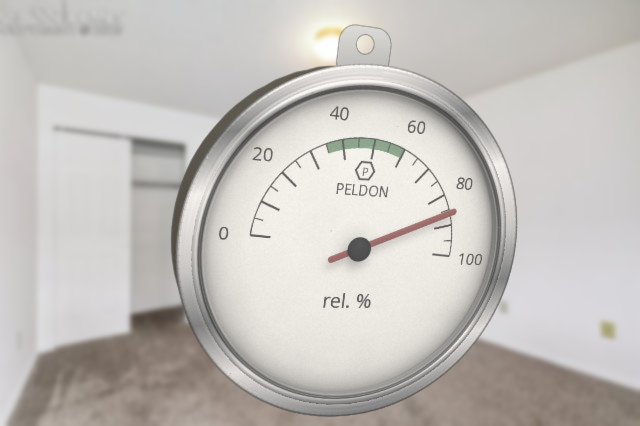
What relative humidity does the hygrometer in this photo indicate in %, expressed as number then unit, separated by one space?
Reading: 85 %
